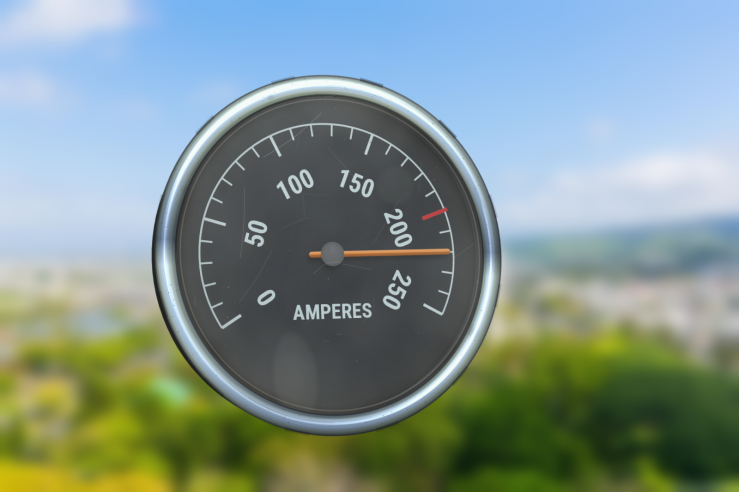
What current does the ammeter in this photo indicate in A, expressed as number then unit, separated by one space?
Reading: 220 A
